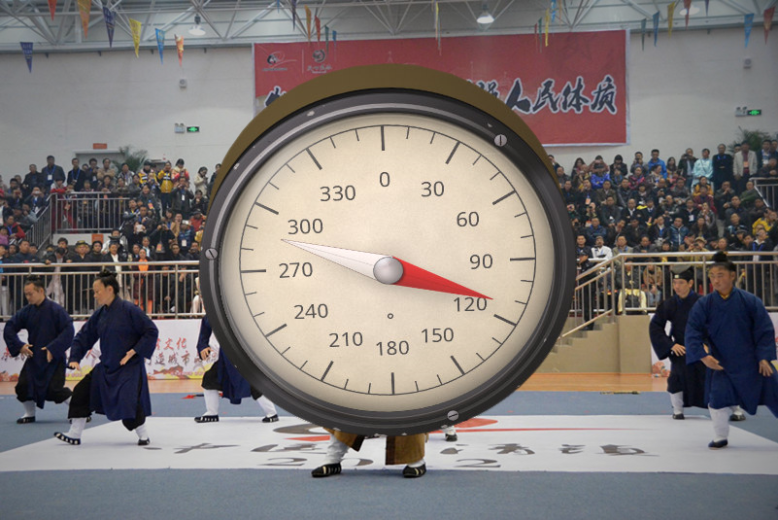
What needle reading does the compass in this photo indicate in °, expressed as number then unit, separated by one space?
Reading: 110 °
